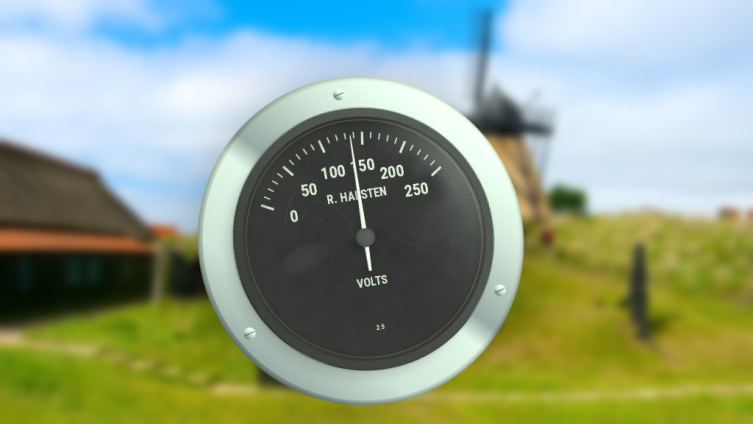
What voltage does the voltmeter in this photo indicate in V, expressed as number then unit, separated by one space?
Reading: 135 V
